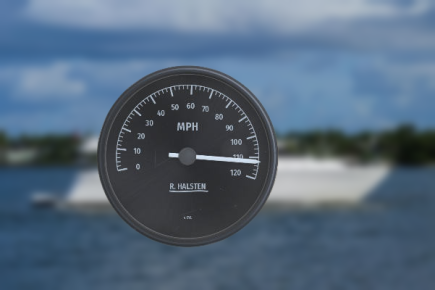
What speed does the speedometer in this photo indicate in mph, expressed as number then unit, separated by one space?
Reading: 112 mph
